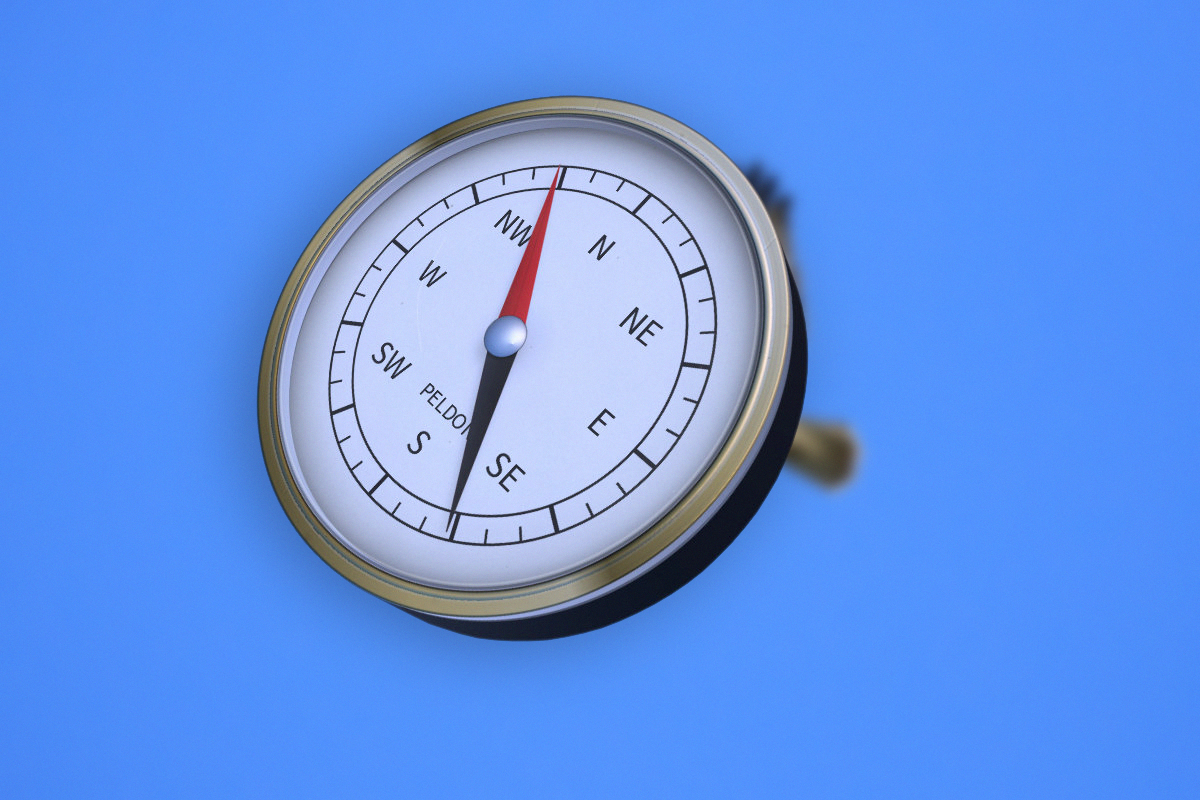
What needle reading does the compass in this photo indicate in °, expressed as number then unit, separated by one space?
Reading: 330 °
